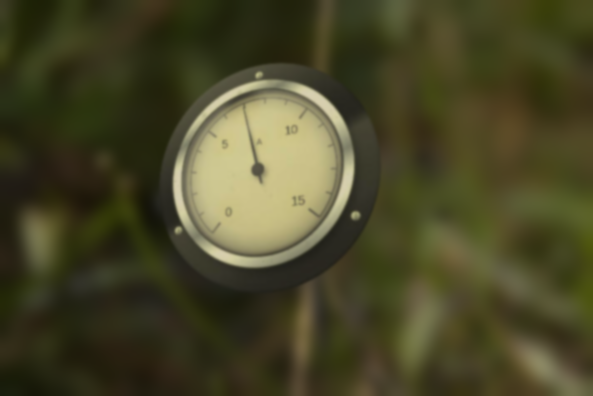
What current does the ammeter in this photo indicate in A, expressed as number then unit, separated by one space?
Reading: 7 A
